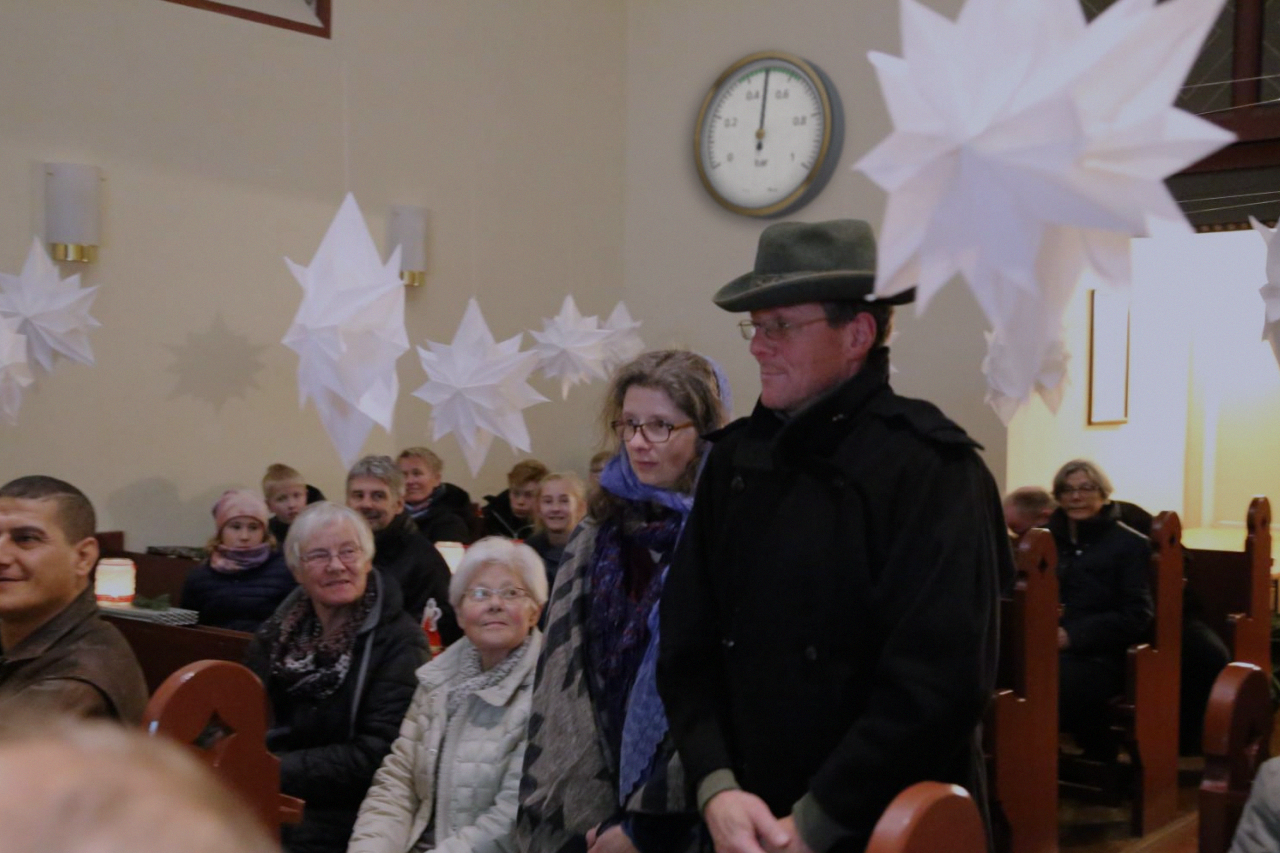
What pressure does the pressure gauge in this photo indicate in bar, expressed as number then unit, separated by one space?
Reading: 0.5 bar
